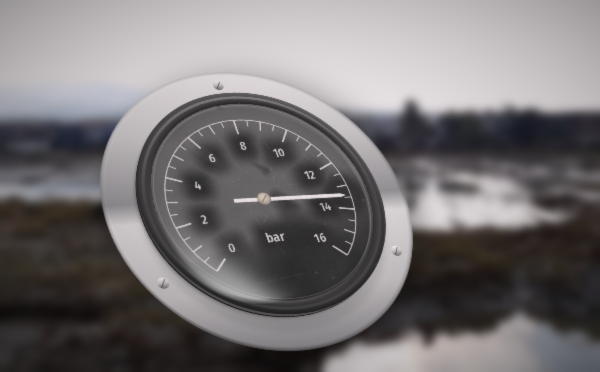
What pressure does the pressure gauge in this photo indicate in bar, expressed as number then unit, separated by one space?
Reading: 13.5 bar
